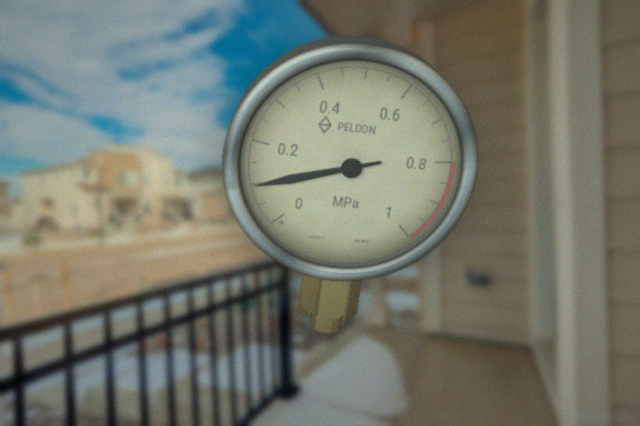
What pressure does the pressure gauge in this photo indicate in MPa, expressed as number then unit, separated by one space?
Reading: 0.1 MPa
